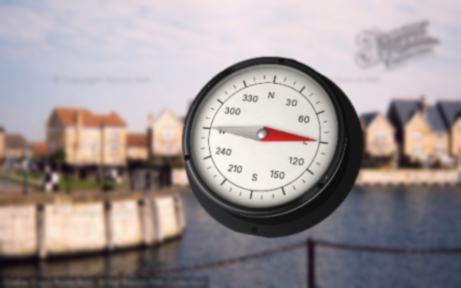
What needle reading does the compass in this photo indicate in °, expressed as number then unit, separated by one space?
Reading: 90 °
